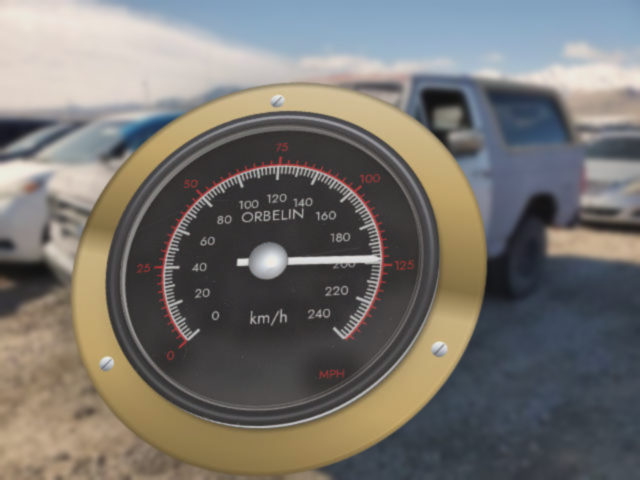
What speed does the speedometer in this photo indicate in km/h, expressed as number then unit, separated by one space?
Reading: 200 km/h
